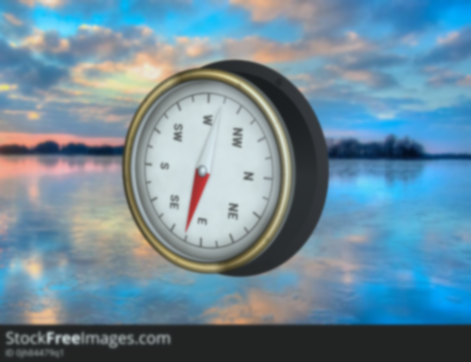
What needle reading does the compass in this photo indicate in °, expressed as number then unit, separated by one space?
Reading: 105 °
